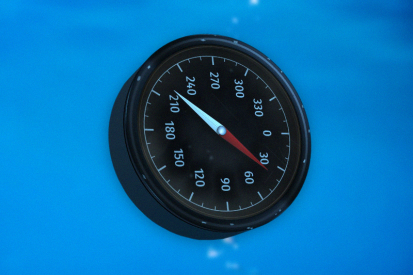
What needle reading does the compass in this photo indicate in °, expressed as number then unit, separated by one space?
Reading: 40 °
